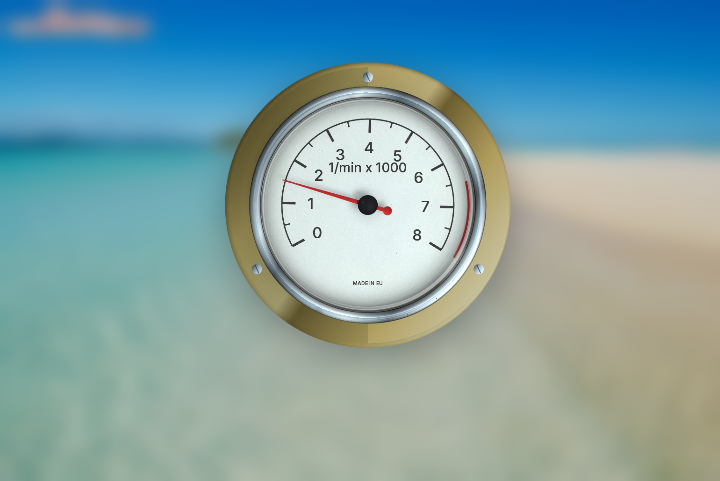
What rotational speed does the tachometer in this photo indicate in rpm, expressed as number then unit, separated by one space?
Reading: 1500 rpm
